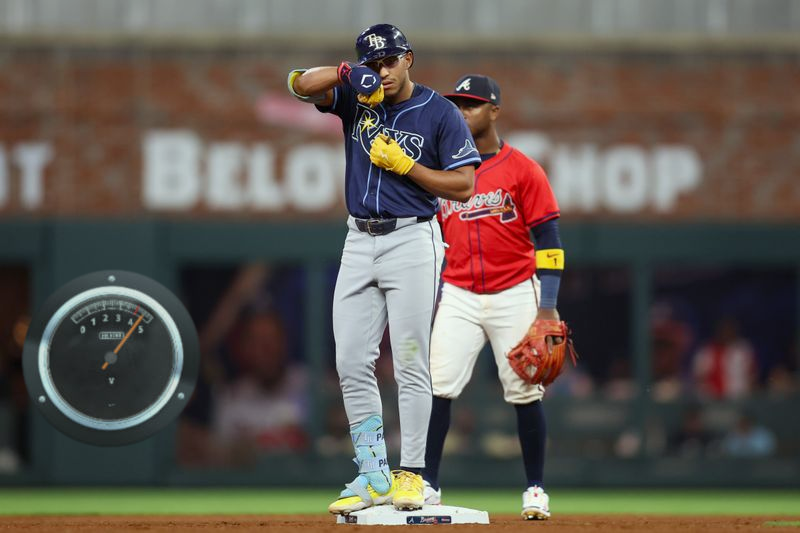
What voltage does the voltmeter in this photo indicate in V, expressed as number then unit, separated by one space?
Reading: 4.5 V
